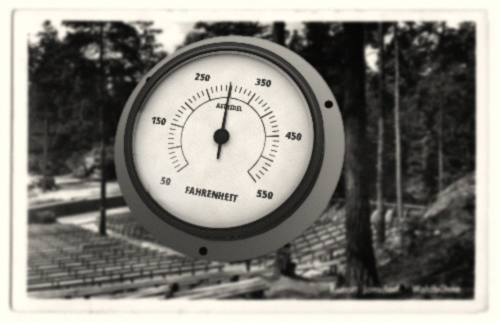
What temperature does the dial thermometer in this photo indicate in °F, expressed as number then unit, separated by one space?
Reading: 300 °F
